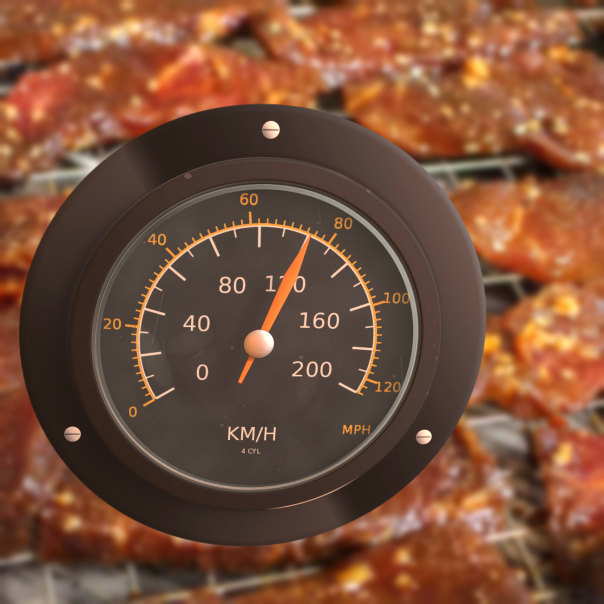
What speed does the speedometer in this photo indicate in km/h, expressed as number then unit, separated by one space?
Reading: 120 km/h
